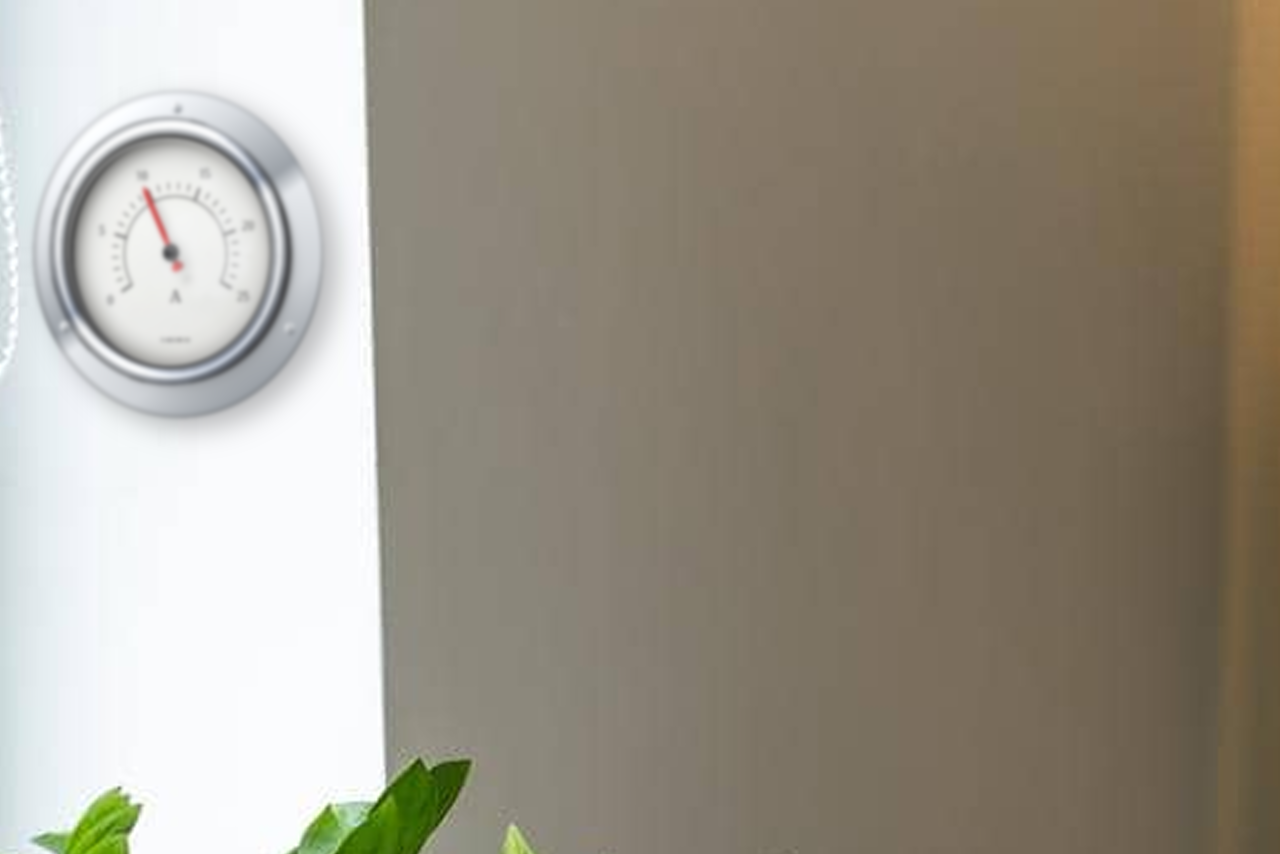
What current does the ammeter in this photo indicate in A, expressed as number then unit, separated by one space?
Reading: 10 A
